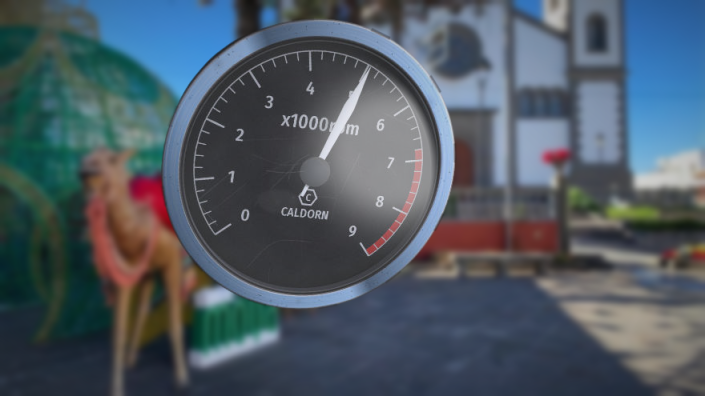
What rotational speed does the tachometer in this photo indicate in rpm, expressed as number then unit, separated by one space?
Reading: 5000 rpm
